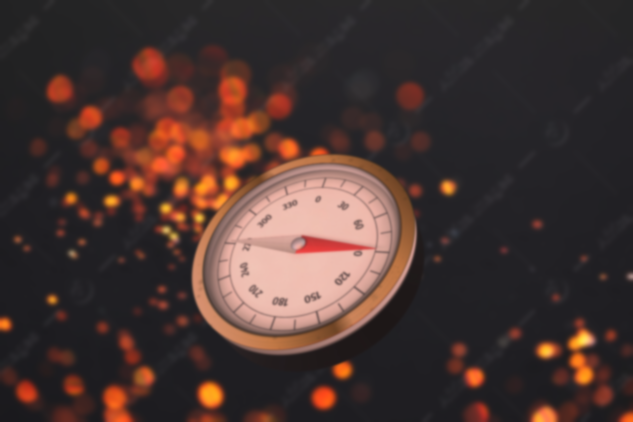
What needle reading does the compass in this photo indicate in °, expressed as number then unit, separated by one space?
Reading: 90 °
